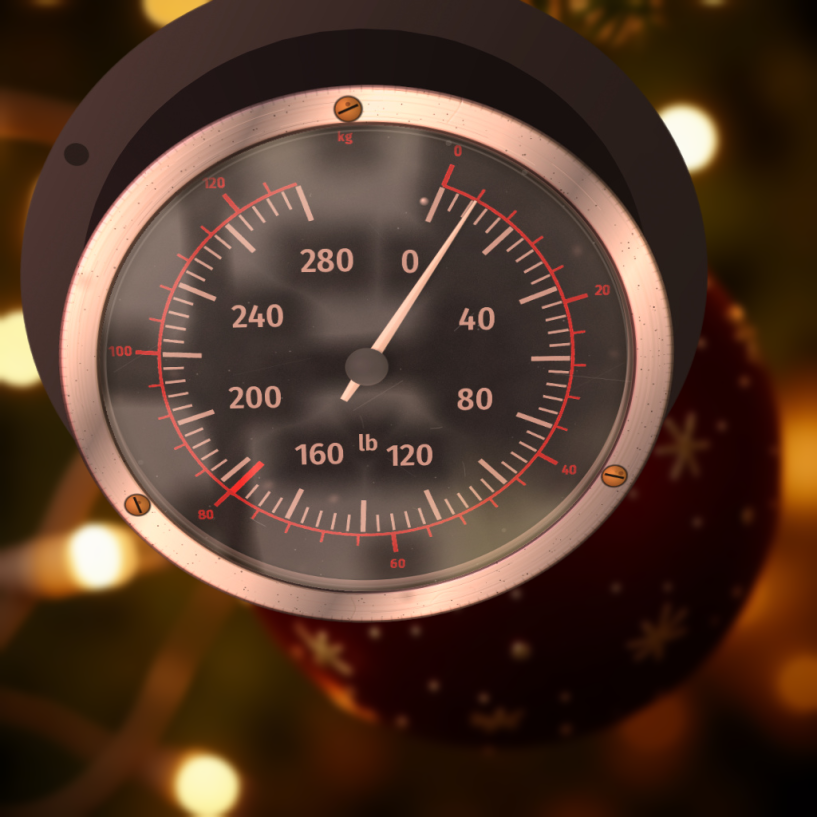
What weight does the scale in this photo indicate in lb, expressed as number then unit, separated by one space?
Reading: 8 lb
